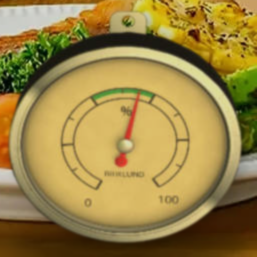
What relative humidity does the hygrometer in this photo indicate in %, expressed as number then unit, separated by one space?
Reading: 55 %
